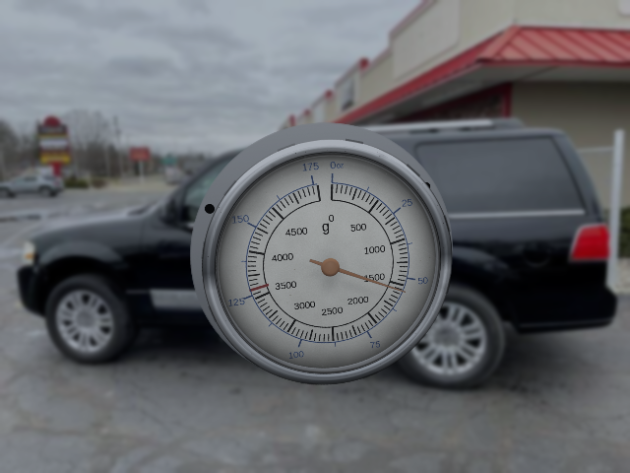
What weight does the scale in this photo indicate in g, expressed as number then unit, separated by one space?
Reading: 1550 g
